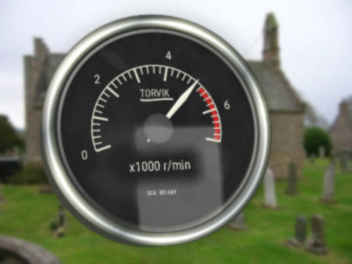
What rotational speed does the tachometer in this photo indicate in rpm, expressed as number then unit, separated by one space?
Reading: 5000 rpm
